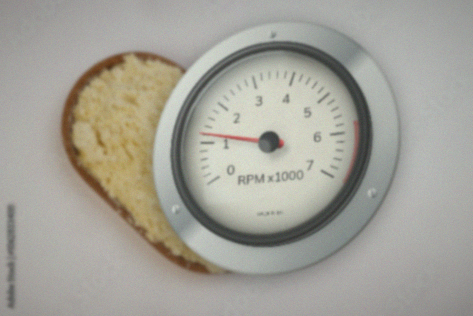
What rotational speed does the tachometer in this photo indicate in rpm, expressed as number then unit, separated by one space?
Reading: 1200 rpm
